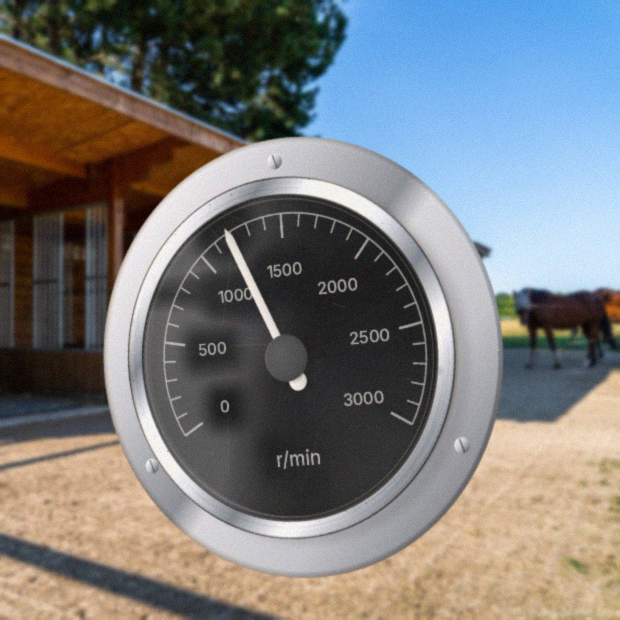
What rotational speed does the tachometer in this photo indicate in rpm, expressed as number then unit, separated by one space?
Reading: 1200 rpm
